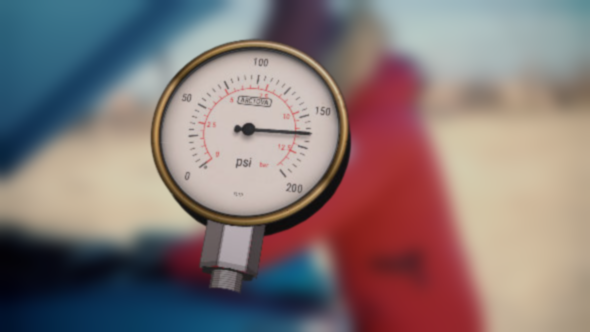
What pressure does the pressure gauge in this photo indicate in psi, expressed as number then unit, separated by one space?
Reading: 165 psi
